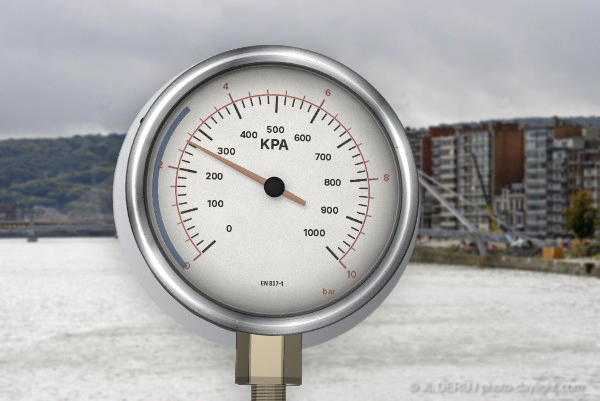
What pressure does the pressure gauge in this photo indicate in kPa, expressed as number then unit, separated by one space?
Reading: 260 kPa
